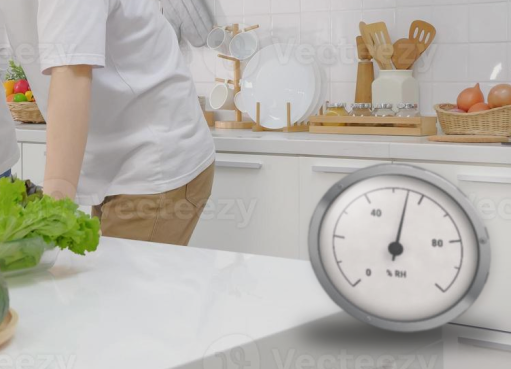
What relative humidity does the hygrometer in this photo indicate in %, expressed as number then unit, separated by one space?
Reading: 55 %
